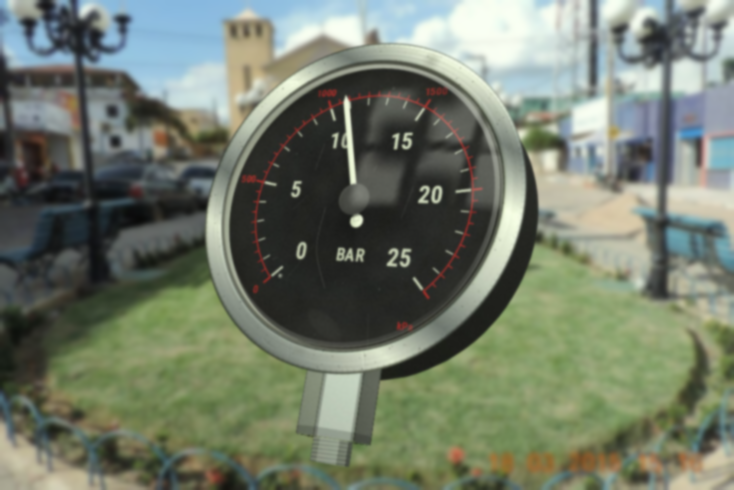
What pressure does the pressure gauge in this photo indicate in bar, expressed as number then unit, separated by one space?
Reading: 11 bar
